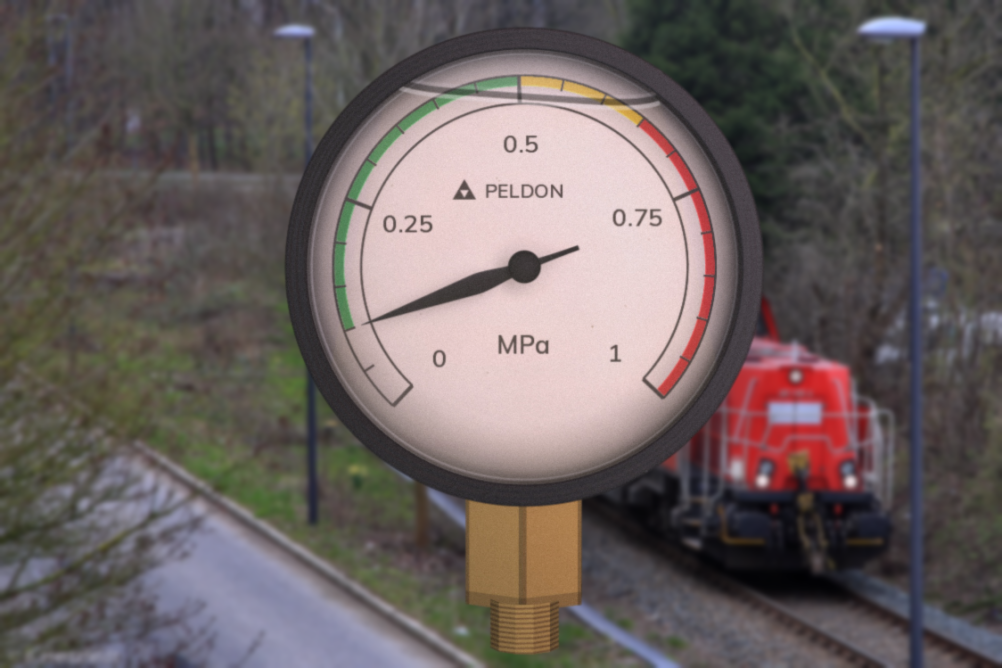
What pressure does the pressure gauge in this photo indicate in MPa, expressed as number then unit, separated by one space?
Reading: 0.1 MPa
